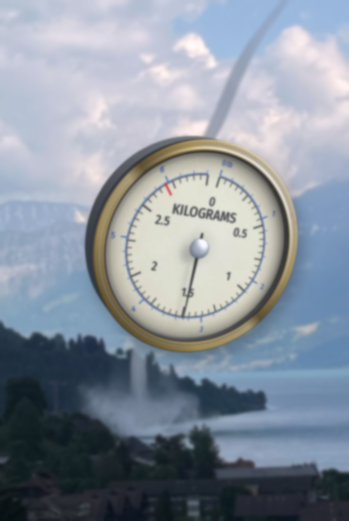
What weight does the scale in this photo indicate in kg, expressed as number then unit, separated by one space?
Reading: 1.5 kg
